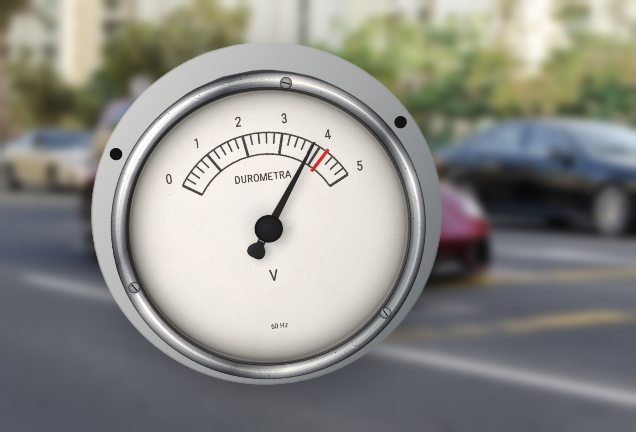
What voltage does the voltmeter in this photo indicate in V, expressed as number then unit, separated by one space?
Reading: 3.8 V
